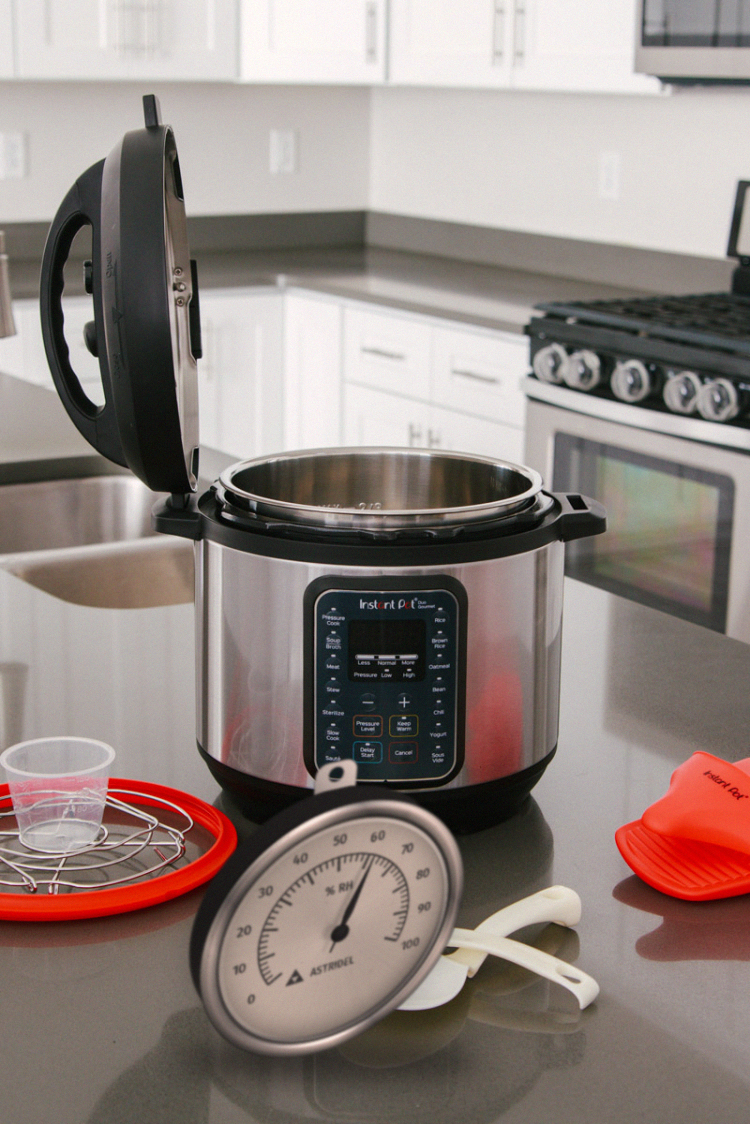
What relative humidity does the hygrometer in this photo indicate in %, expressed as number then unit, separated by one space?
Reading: 60 %
